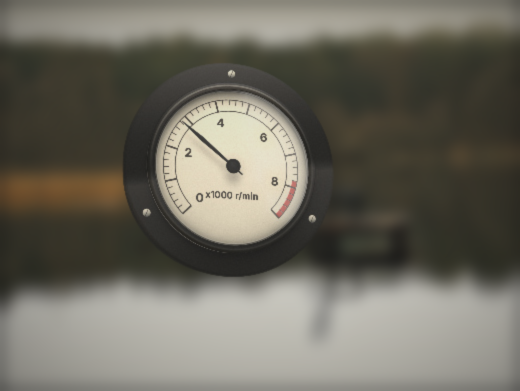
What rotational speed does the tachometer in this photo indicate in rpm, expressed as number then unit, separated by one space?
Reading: 2800 rpm
